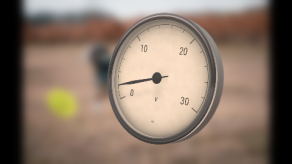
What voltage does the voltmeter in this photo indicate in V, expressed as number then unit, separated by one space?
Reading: 2 V
